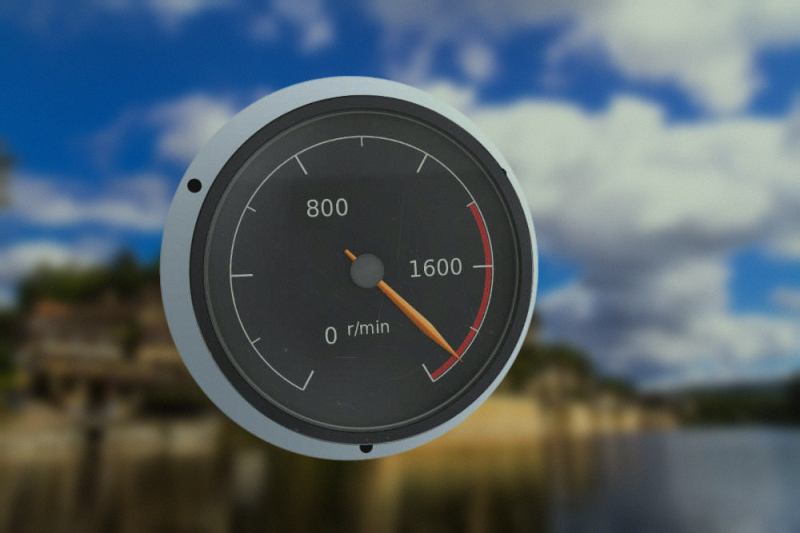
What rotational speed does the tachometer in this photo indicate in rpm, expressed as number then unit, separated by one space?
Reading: 1900 rpm
